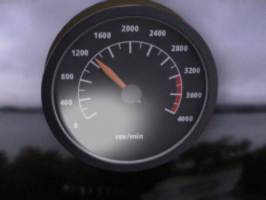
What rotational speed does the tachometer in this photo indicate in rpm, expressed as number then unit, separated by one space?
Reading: 1300 rpm
